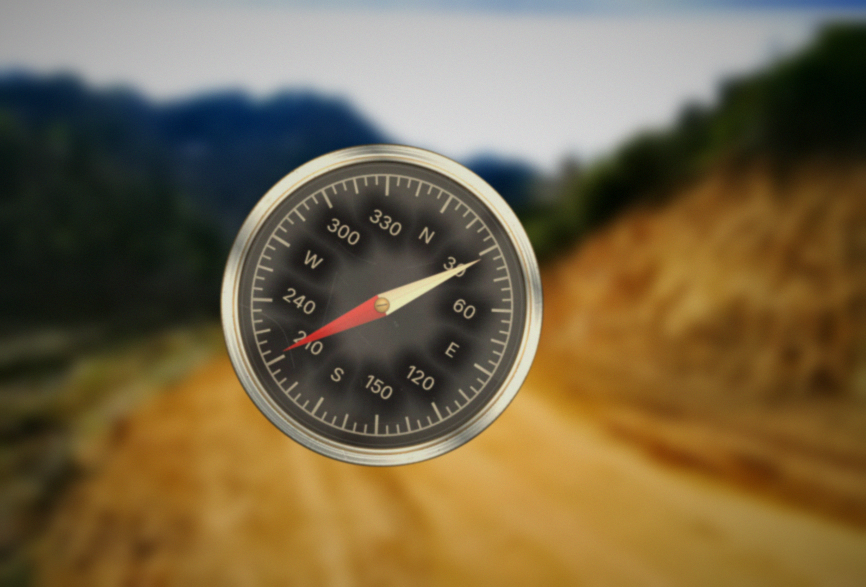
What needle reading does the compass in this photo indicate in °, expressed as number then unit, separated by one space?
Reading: 212.5 °
